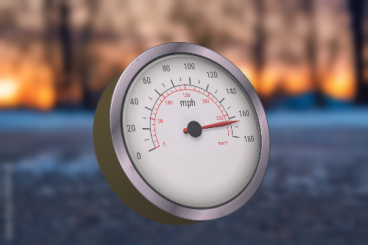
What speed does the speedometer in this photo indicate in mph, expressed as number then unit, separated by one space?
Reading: 165 mph
